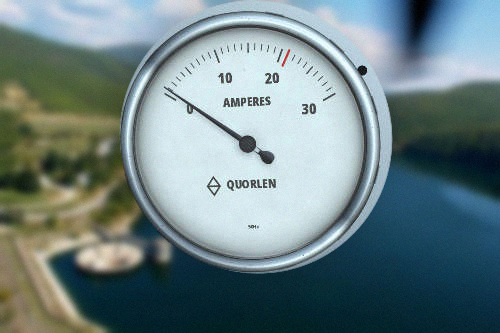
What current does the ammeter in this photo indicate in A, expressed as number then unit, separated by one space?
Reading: 1 A
